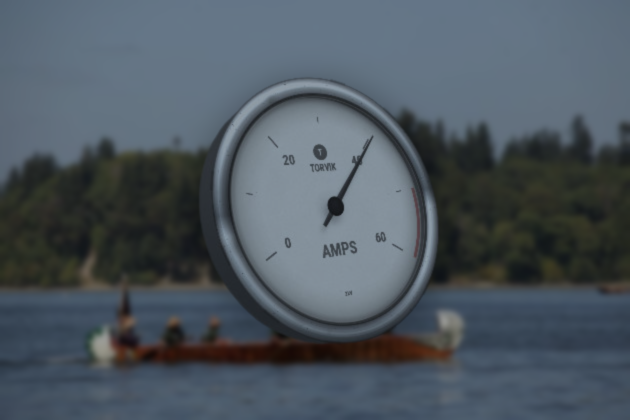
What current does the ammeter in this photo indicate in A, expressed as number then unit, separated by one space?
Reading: 40 A
